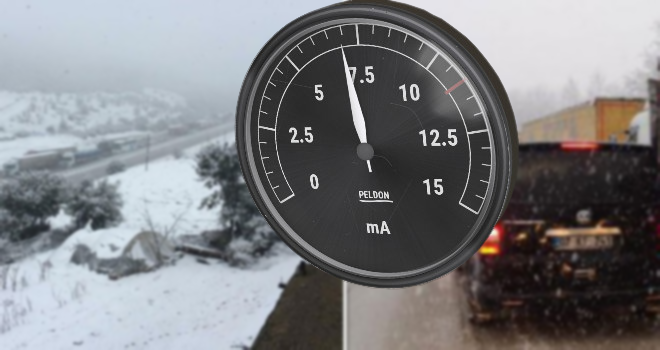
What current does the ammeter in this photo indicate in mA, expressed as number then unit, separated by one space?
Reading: 7 mA
